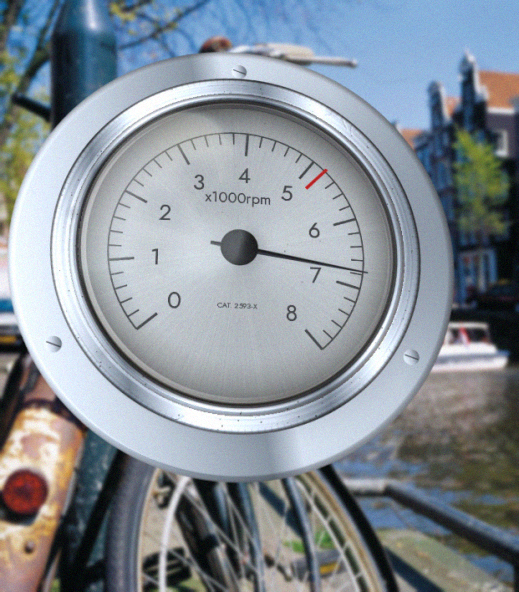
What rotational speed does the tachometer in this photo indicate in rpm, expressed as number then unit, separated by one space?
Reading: 6800 rpm
